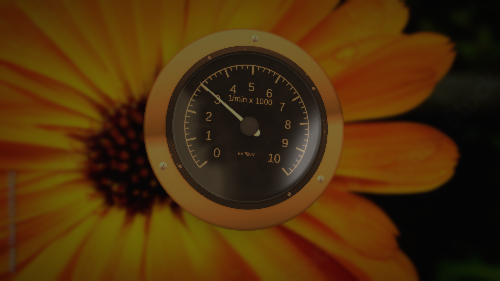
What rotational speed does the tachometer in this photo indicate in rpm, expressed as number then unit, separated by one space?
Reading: 3000 rpm
